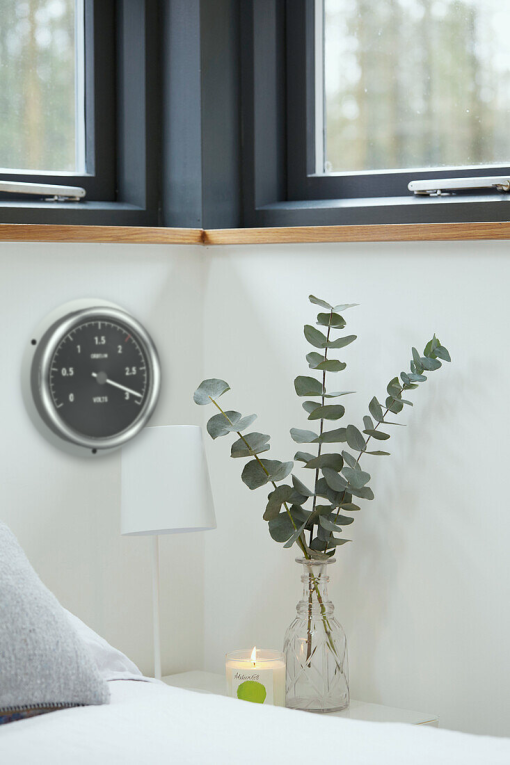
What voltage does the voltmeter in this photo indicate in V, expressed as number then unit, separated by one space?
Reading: 2.9 V
